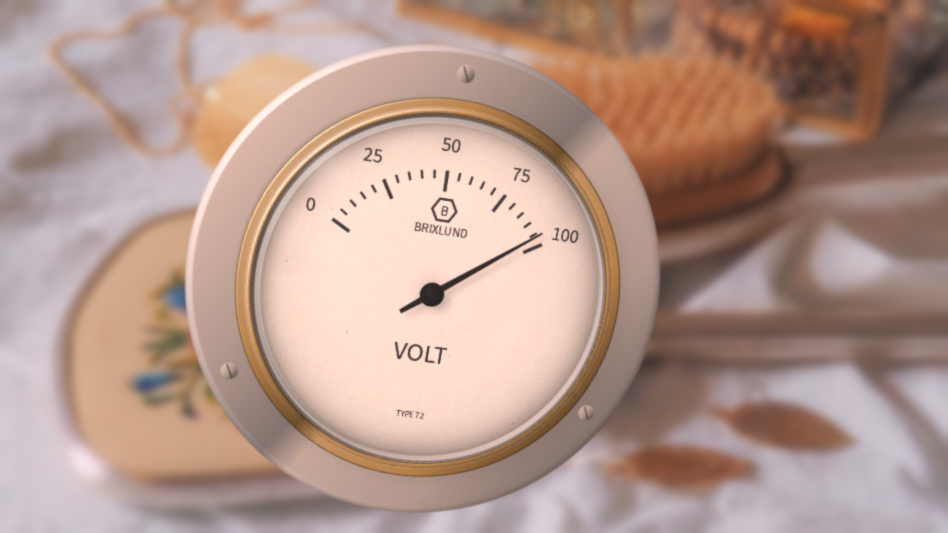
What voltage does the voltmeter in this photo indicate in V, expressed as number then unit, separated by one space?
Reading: 95 V
